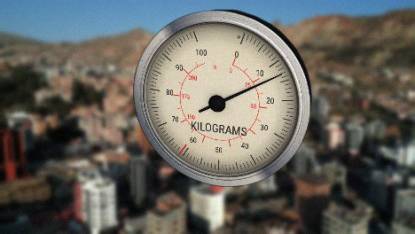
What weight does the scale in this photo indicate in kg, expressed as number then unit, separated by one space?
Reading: 13 kg
